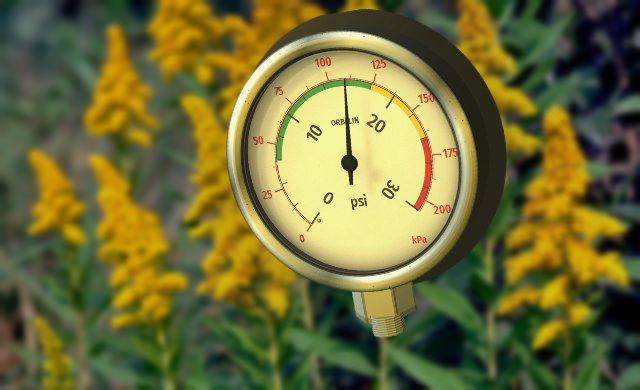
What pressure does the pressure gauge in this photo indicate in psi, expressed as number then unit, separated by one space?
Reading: 16 psi
